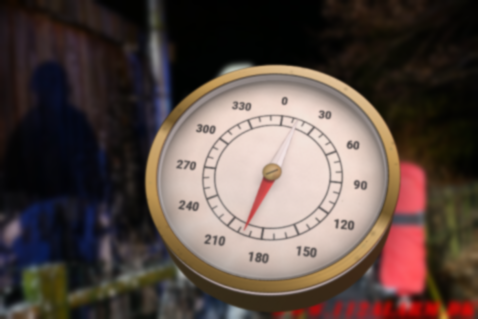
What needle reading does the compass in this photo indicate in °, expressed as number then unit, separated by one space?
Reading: 195 °
